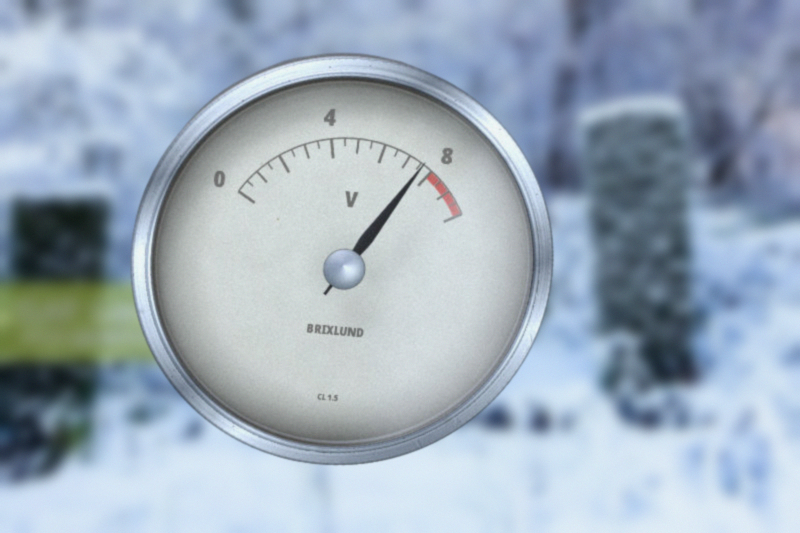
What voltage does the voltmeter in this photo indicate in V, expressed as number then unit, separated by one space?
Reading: 7.5 V
